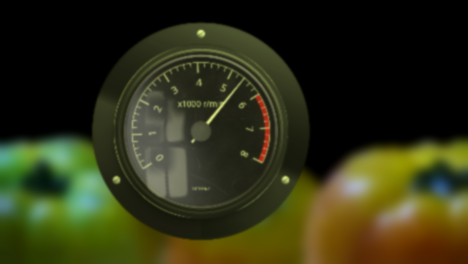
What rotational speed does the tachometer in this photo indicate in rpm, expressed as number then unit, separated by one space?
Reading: 5400 rpm
